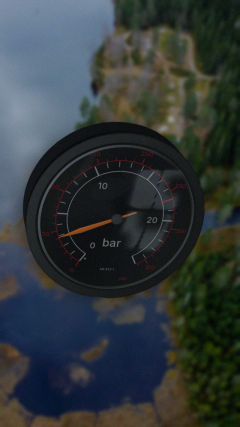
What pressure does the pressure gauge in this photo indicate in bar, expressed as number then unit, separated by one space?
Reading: 3 bar
